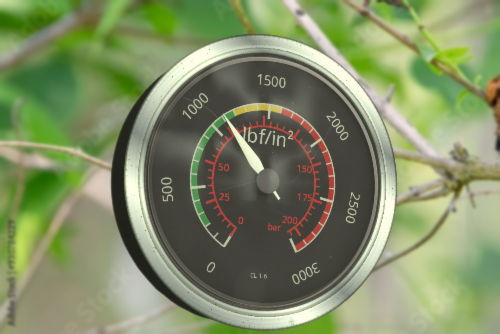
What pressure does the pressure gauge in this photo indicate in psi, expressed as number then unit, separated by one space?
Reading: 1100 psi
